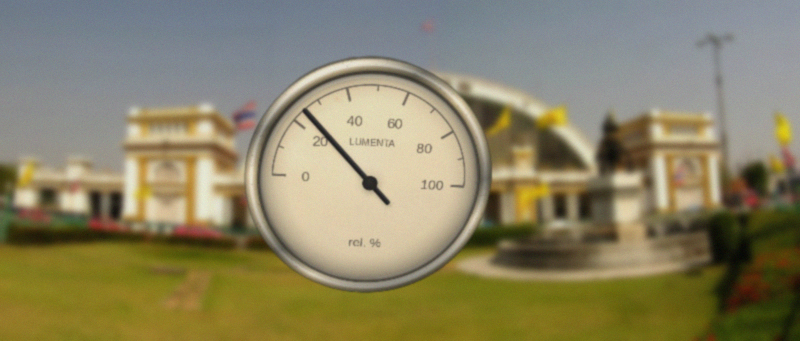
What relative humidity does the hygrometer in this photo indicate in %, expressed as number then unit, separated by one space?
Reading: 25 %
